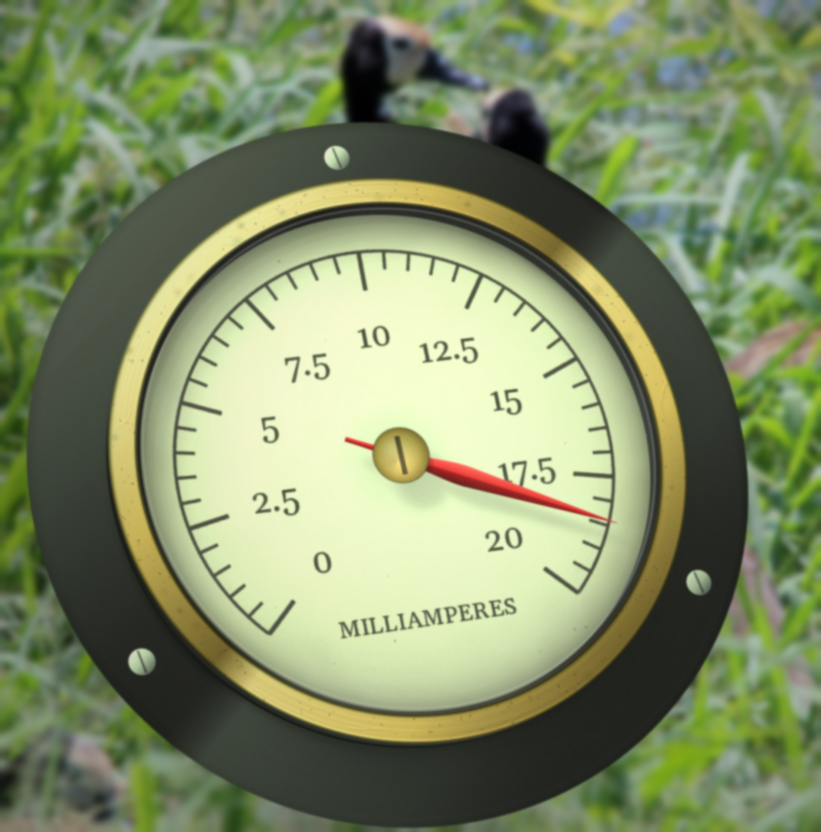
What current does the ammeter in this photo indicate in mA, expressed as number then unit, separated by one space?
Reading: 18.5 mA
